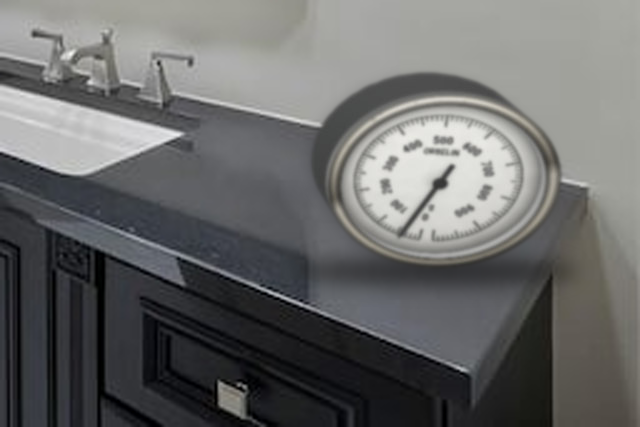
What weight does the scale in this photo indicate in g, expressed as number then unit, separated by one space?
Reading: 50 g
